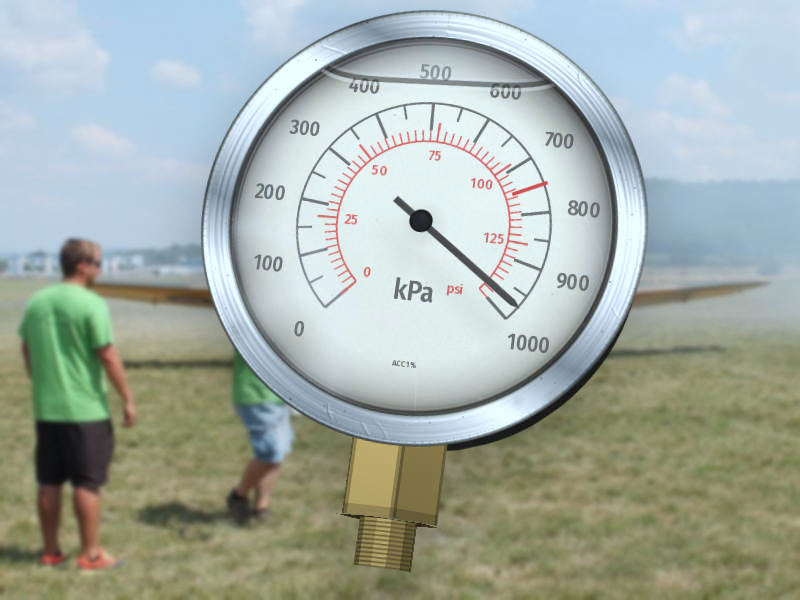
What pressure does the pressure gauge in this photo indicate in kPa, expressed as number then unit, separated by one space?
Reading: 975 kPa
